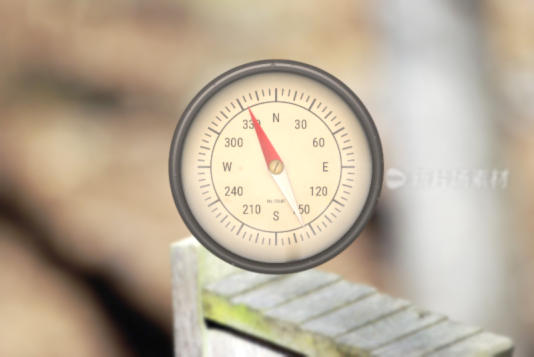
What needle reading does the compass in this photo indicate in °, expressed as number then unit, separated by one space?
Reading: 335 °
